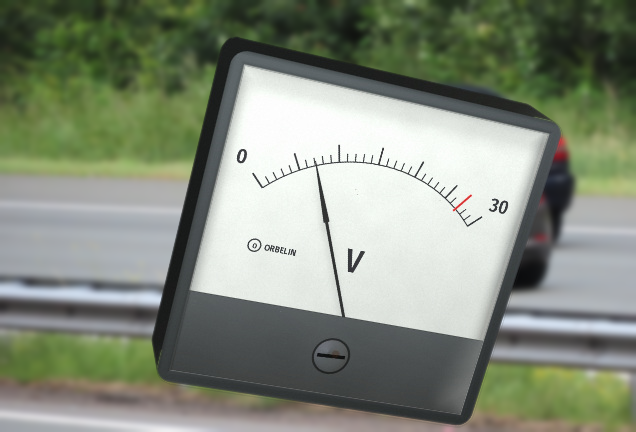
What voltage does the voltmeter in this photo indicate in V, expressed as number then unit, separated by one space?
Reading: 7 V
